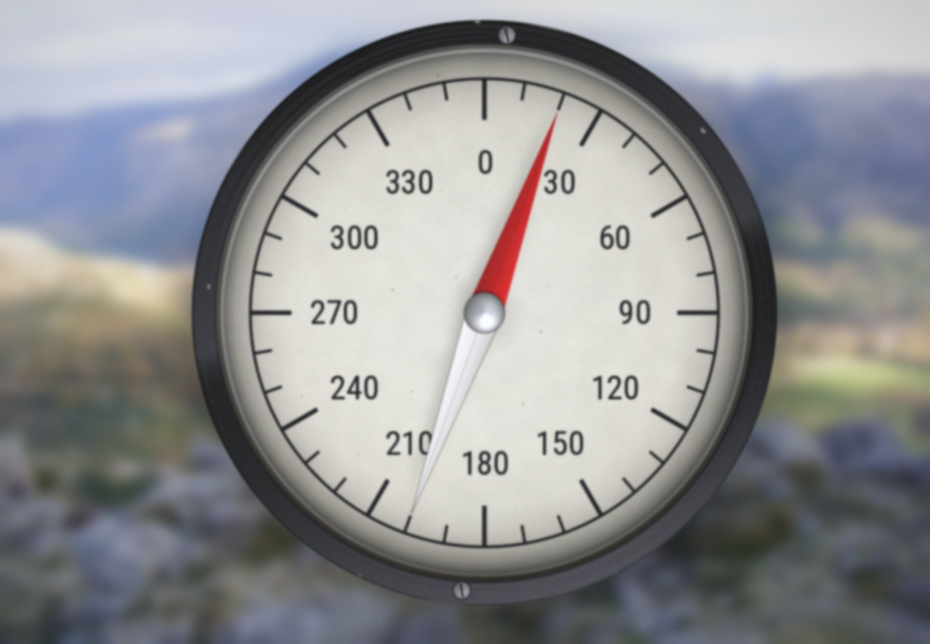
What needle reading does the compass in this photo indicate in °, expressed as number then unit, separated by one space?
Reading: 20 °
